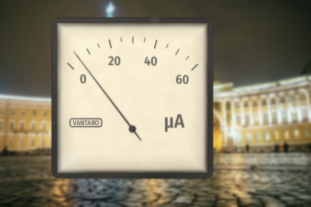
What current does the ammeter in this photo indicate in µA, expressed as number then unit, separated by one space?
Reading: 5 µA
